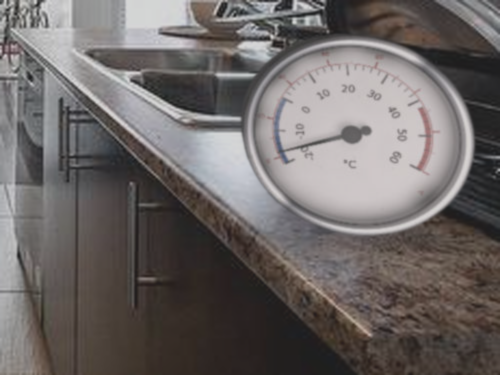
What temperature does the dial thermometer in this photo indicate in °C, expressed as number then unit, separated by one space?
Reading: -16 °C
